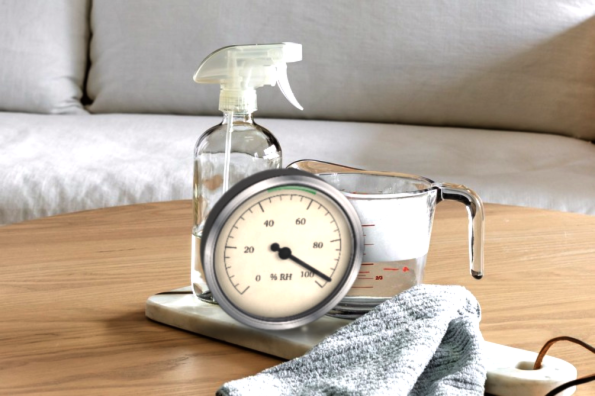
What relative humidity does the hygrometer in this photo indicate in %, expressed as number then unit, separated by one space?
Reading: 96 %
